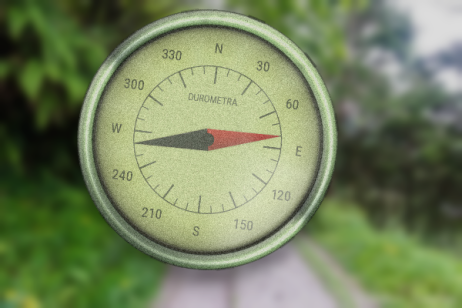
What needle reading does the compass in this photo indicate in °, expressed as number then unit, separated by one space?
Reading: 80 °
